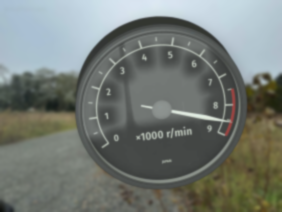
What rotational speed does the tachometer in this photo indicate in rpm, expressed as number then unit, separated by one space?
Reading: 8500 rpm
